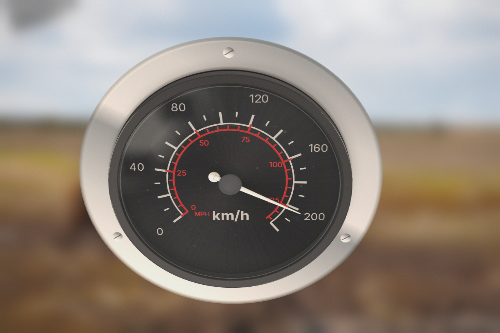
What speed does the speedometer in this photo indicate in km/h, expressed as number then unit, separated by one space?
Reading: 200 km/h
